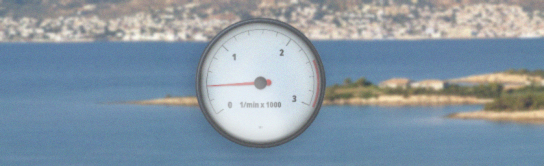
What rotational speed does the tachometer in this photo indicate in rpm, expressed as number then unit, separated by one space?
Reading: 400 rpm
